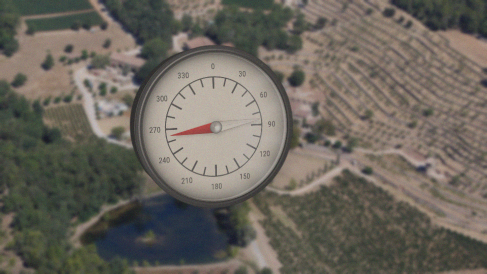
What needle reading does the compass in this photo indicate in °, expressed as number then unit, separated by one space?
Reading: 262.5 °
